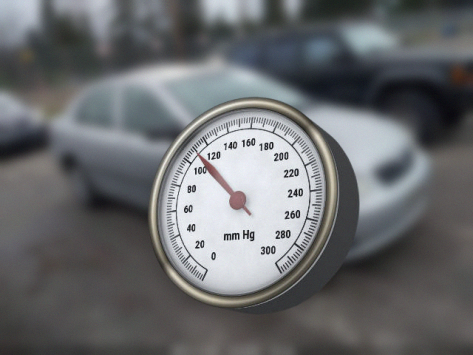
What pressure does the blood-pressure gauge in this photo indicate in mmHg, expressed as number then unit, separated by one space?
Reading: 110 mmHg
